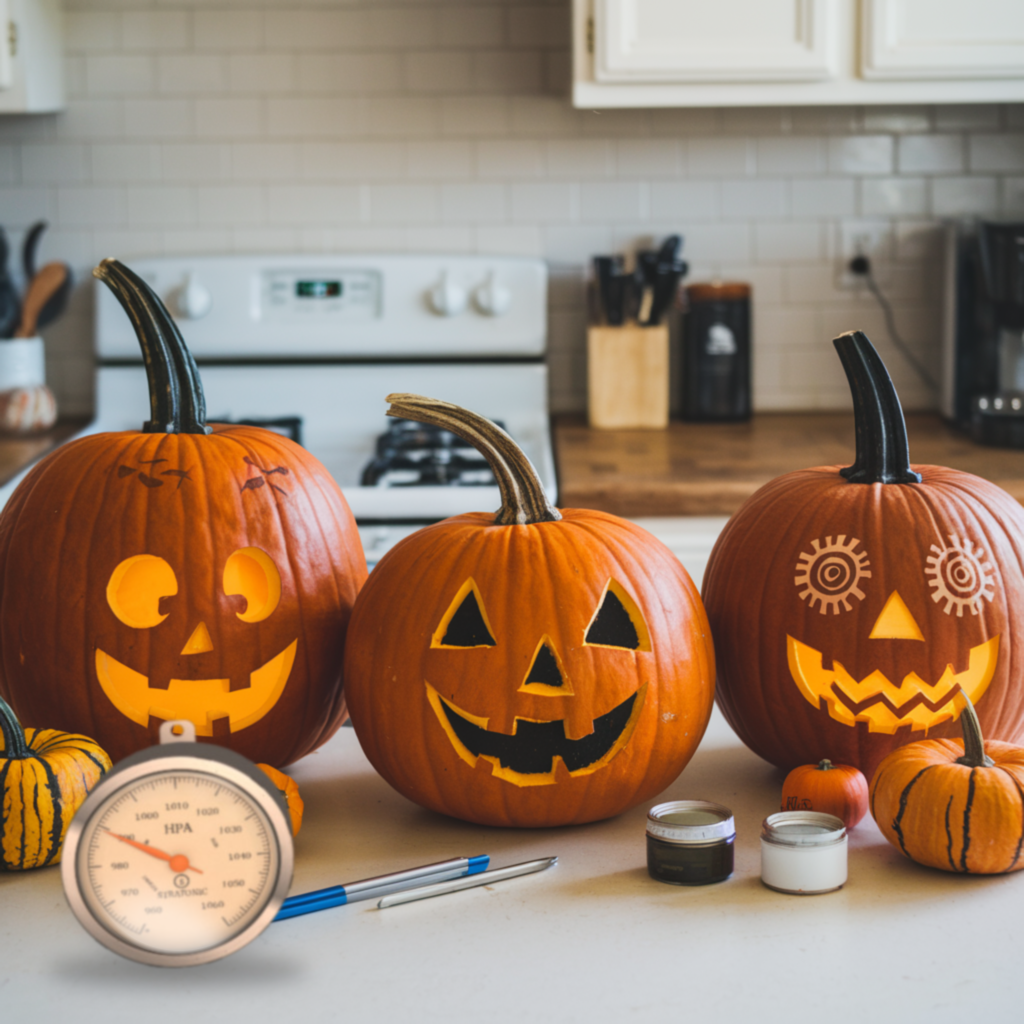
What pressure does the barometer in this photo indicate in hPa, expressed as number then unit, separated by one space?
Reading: 990 hPa
